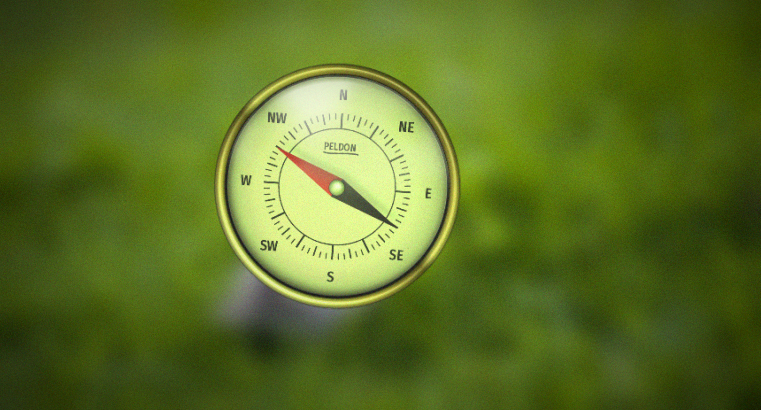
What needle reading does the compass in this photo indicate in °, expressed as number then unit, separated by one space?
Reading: 300 °
